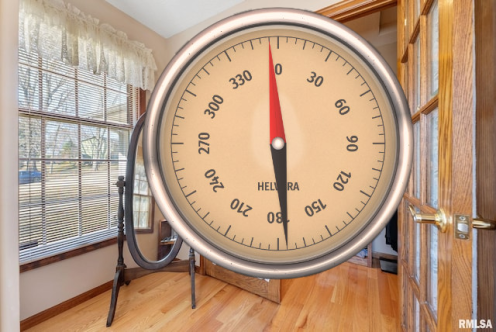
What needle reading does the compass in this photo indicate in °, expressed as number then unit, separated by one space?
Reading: 355 °
